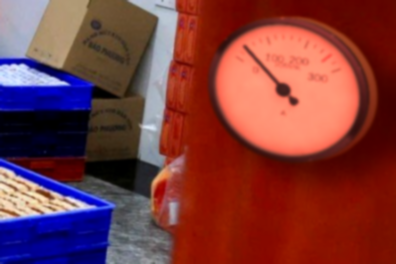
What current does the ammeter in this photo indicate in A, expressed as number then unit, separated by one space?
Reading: 40 A
